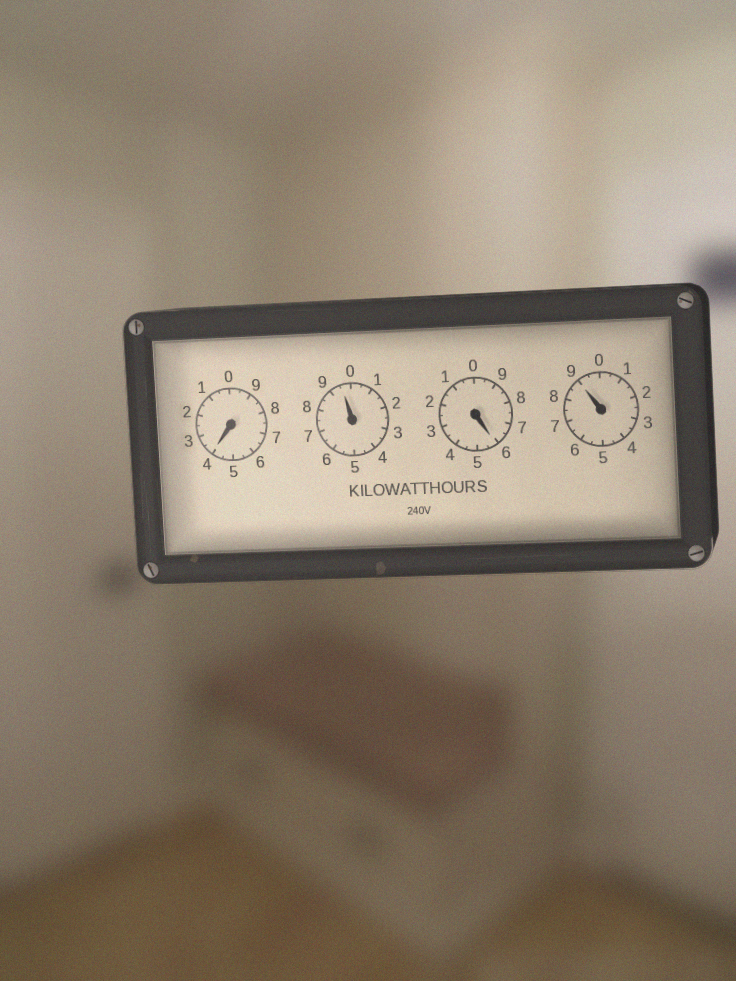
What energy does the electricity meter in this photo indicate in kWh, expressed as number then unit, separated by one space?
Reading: 3959 kWh
